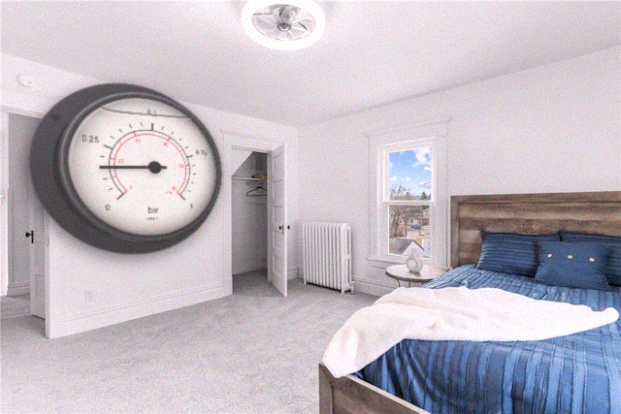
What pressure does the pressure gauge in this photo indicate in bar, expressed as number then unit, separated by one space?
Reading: 0.15 bar
